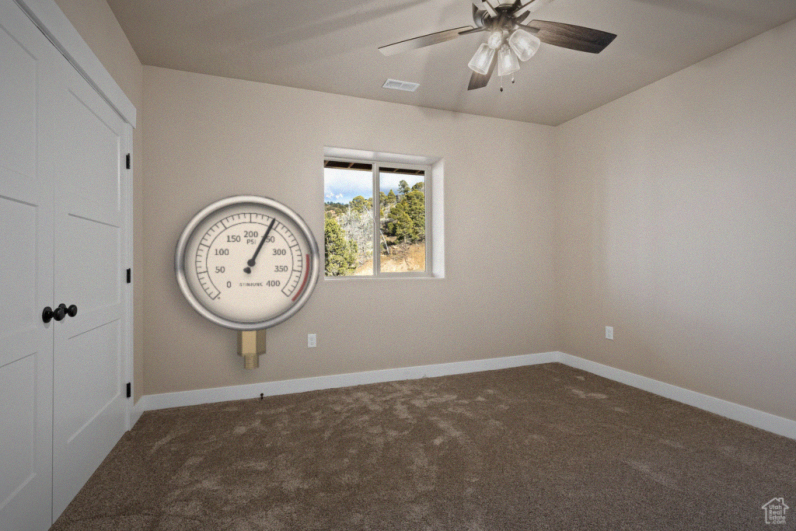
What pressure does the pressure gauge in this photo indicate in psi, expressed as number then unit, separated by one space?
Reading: 240 psi
